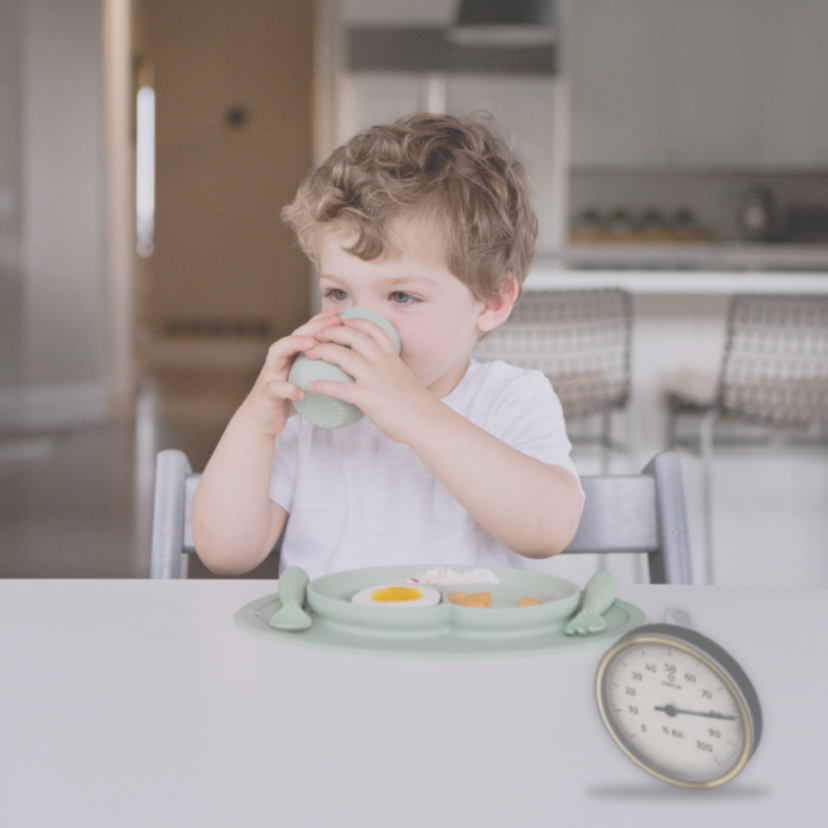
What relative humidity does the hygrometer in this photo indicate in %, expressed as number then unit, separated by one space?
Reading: 80 %
